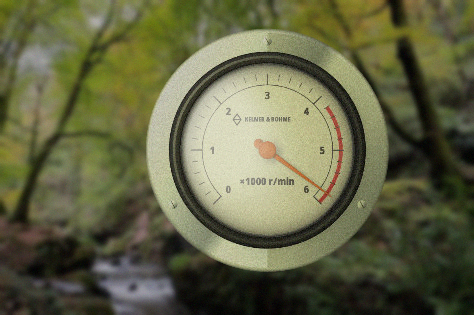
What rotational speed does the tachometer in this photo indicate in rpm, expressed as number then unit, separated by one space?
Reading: 5800 rpm
